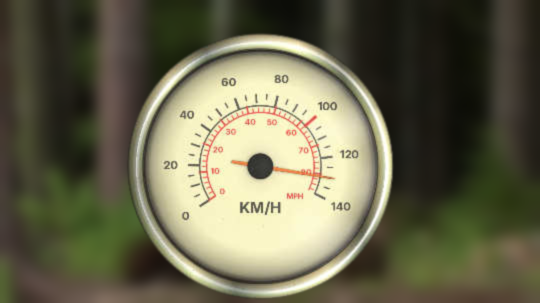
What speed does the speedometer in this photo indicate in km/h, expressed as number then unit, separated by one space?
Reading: 130 km/h
